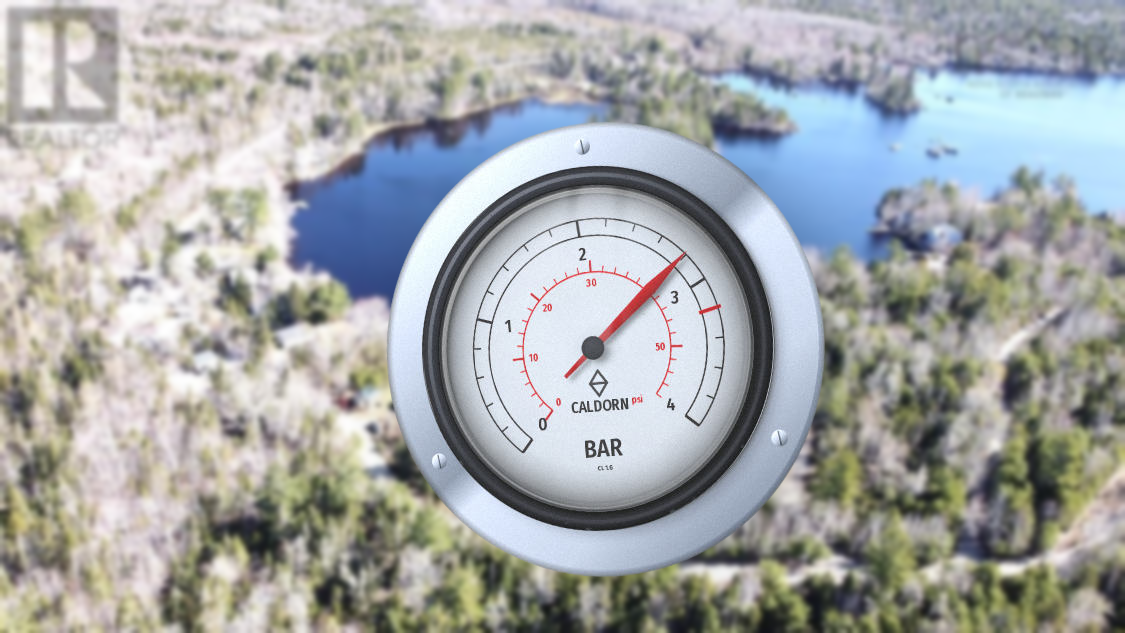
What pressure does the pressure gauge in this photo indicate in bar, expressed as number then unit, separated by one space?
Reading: 2.8 bar
